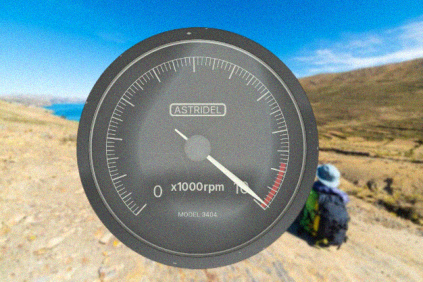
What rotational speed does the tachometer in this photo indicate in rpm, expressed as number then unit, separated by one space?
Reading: 9900 rpm
